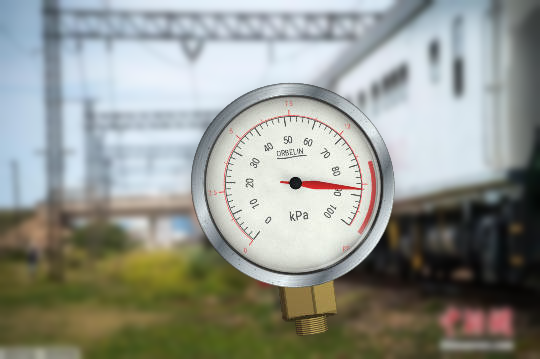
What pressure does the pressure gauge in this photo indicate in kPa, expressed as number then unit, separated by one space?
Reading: 88 kPa
